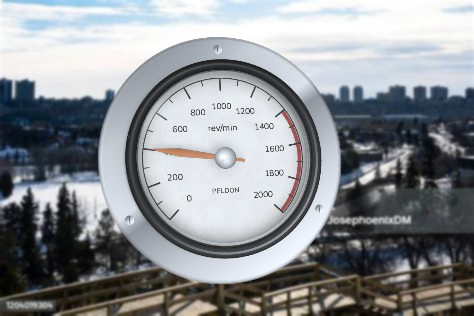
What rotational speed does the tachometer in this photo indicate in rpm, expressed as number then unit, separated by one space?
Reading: 400 rpm
